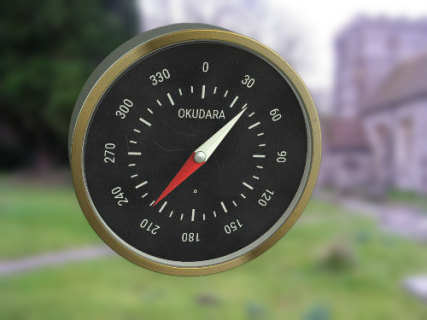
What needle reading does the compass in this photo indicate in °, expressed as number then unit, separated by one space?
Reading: 220 °
